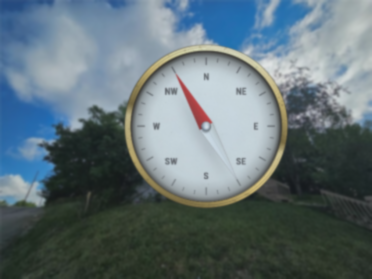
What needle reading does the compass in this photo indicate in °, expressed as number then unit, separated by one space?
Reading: 330 °
